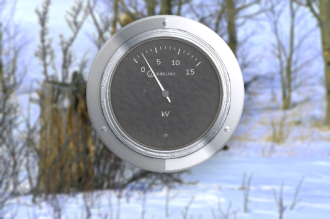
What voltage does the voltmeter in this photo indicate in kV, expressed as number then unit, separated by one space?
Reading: 2 kV
